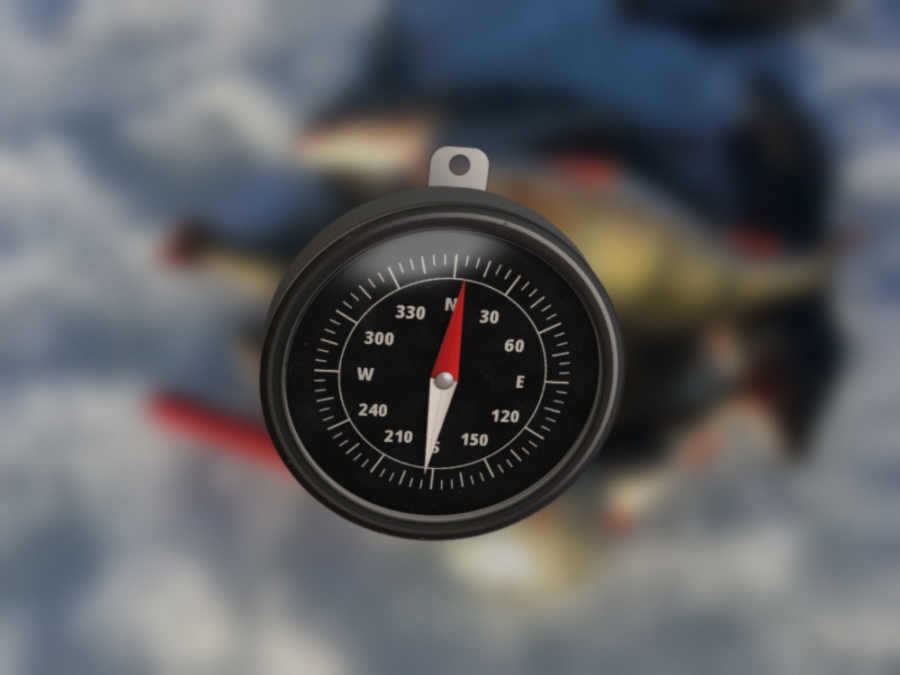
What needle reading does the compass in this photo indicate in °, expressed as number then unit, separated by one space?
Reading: 5 °
